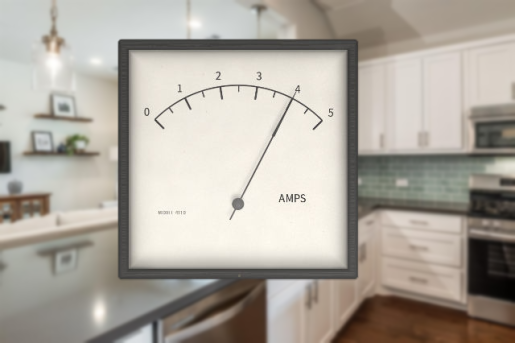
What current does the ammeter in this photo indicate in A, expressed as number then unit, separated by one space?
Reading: 4 A
